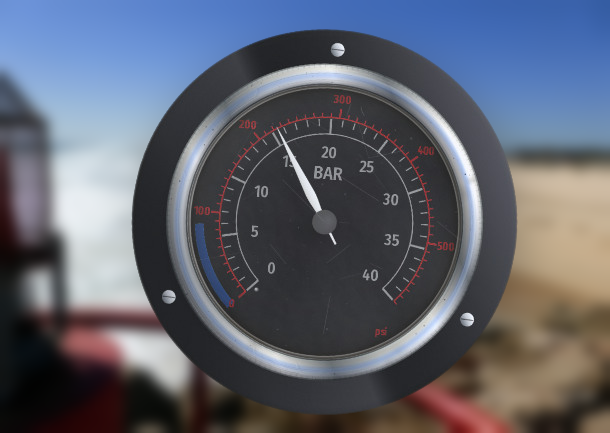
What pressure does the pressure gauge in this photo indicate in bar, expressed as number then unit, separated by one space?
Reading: 15.5 bar
